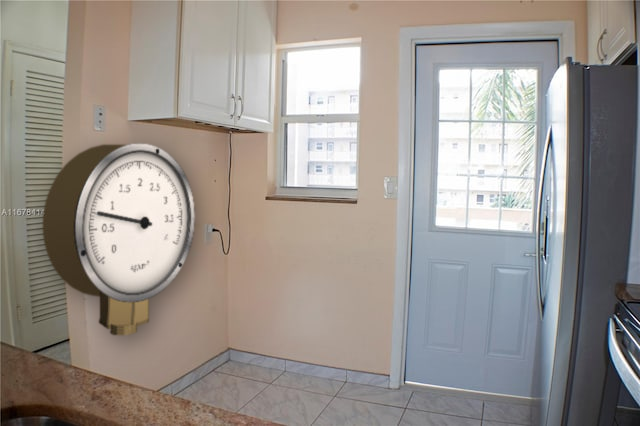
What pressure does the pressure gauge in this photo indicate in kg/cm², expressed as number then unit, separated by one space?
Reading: 0.75 kg/cm²
